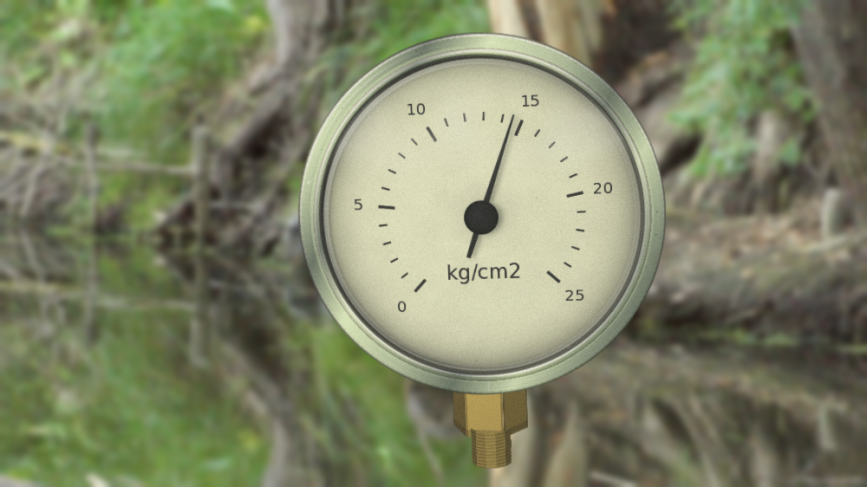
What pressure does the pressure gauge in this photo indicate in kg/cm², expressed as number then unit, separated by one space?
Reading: 14.5 kg/cm²
